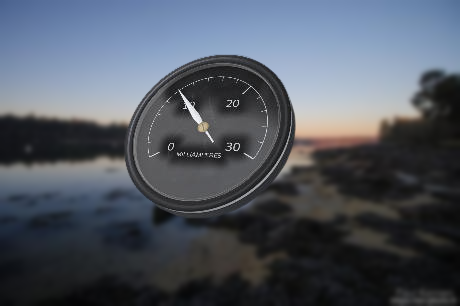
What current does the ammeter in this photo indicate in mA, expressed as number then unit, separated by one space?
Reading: 10 mA
